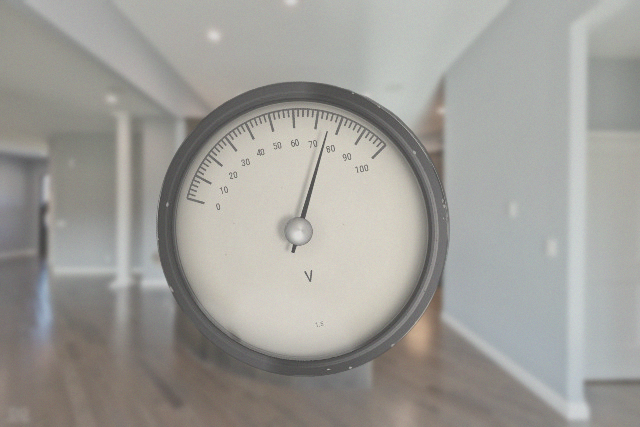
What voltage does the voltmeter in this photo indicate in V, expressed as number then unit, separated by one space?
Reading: 76 V
